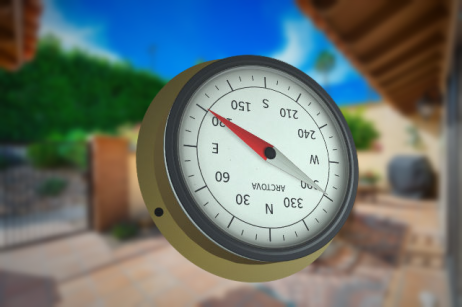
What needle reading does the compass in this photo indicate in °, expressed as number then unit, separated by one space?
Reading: 120 °
